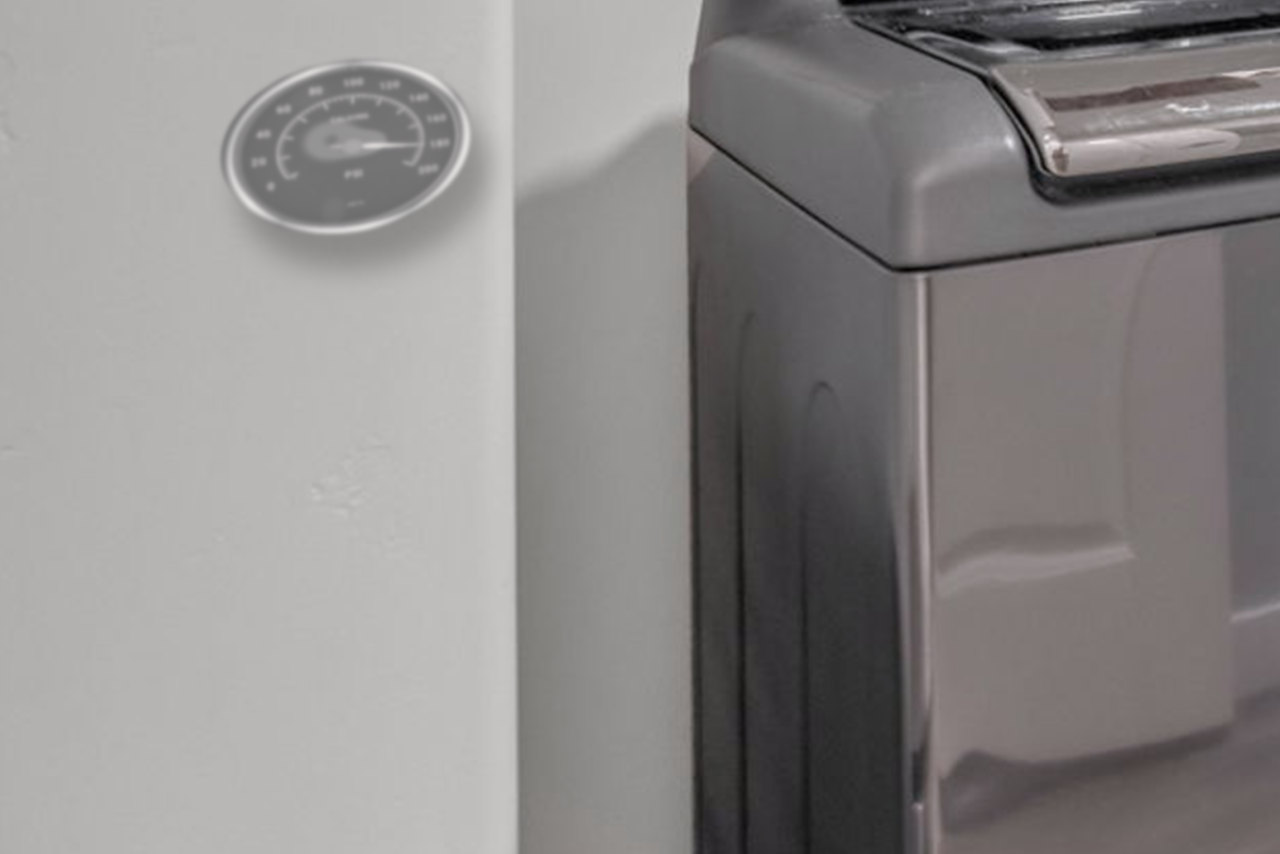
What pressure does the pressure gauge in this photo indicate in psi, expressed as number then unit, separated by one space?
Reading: 180 psi
